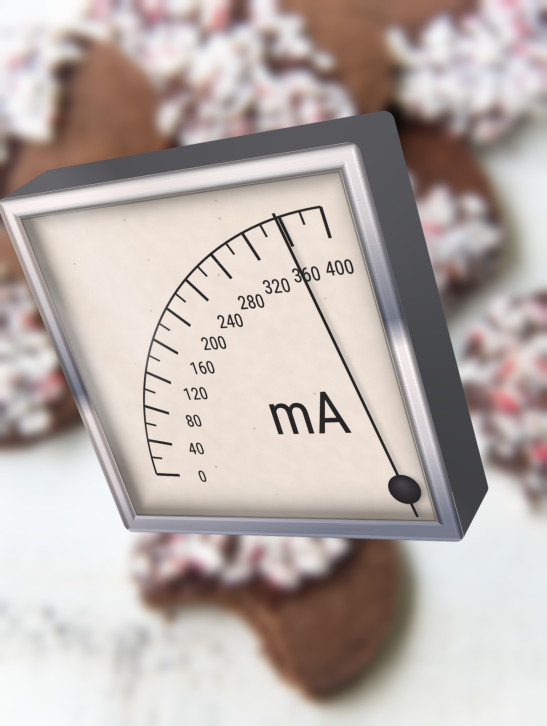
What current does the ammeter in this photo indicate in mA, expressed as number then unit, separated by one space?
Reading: 360 mA
